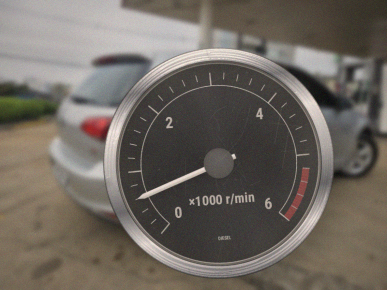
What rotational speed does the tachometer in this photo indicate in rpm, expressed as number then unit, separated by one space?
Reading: 600 rpm
